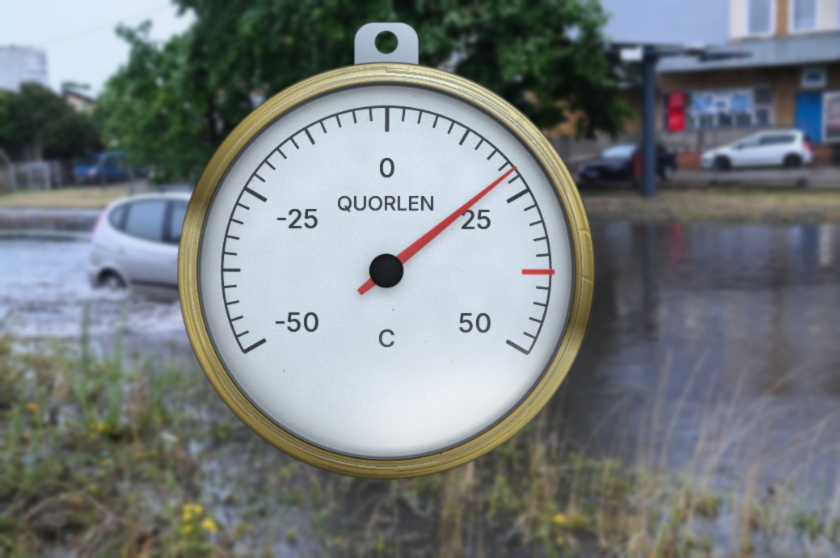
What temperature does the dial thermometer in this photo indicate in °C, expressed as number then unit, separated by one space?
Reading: 21.25 °C
